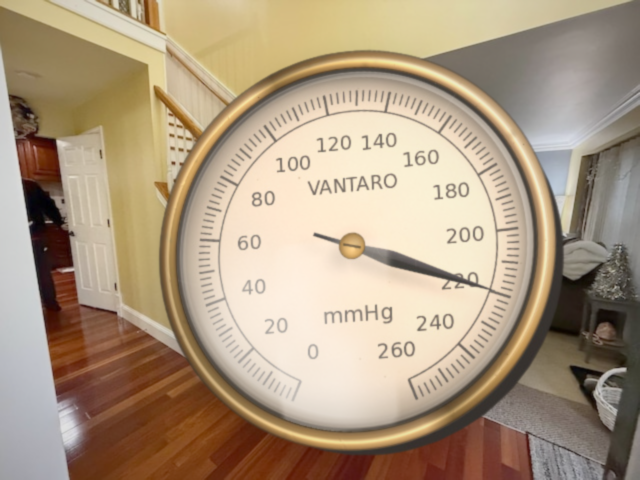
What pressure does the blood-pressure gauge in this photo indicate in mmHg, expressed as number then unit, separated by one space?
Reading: 220 mmHg
